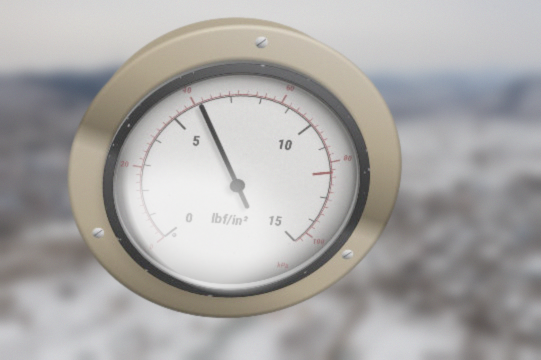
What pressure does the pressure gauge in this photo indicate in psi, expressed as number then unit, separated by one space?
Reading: 6 psi
